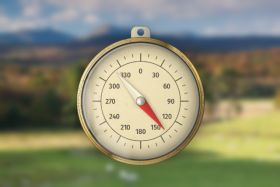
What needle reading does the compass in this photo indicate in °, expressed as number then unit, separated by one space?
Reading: 140 °
